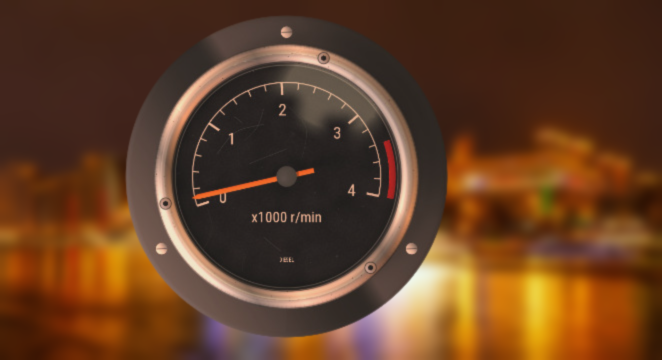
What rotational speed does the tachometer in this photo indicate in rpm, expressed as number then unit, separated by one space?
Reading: 100 rpm
